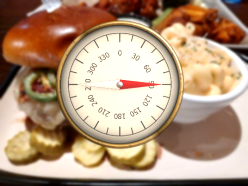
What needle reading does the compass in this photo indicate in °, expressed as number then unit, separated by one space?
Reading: 90 °
